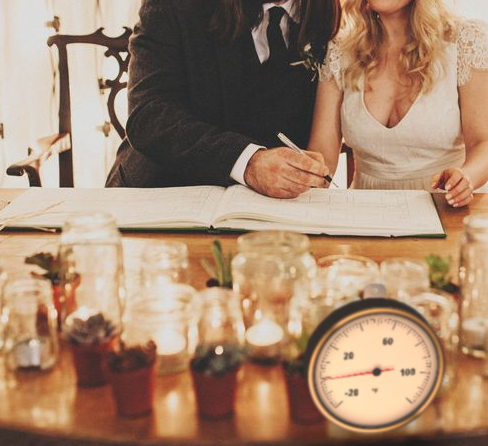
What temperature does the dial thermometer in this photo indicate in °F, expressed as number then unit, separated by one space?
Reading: 0 °F
